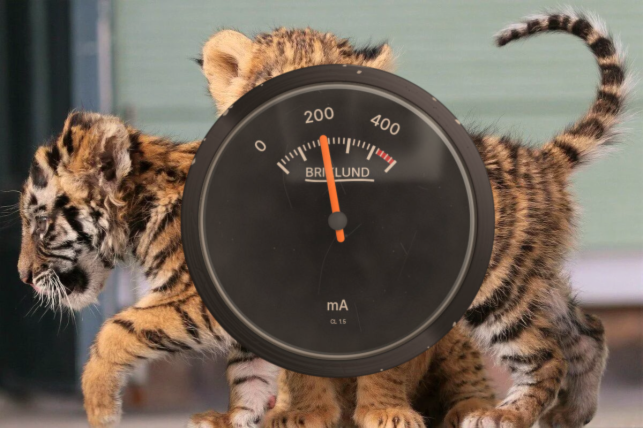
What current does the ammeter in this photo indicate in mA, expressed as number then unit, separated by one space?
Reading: 200 mA
